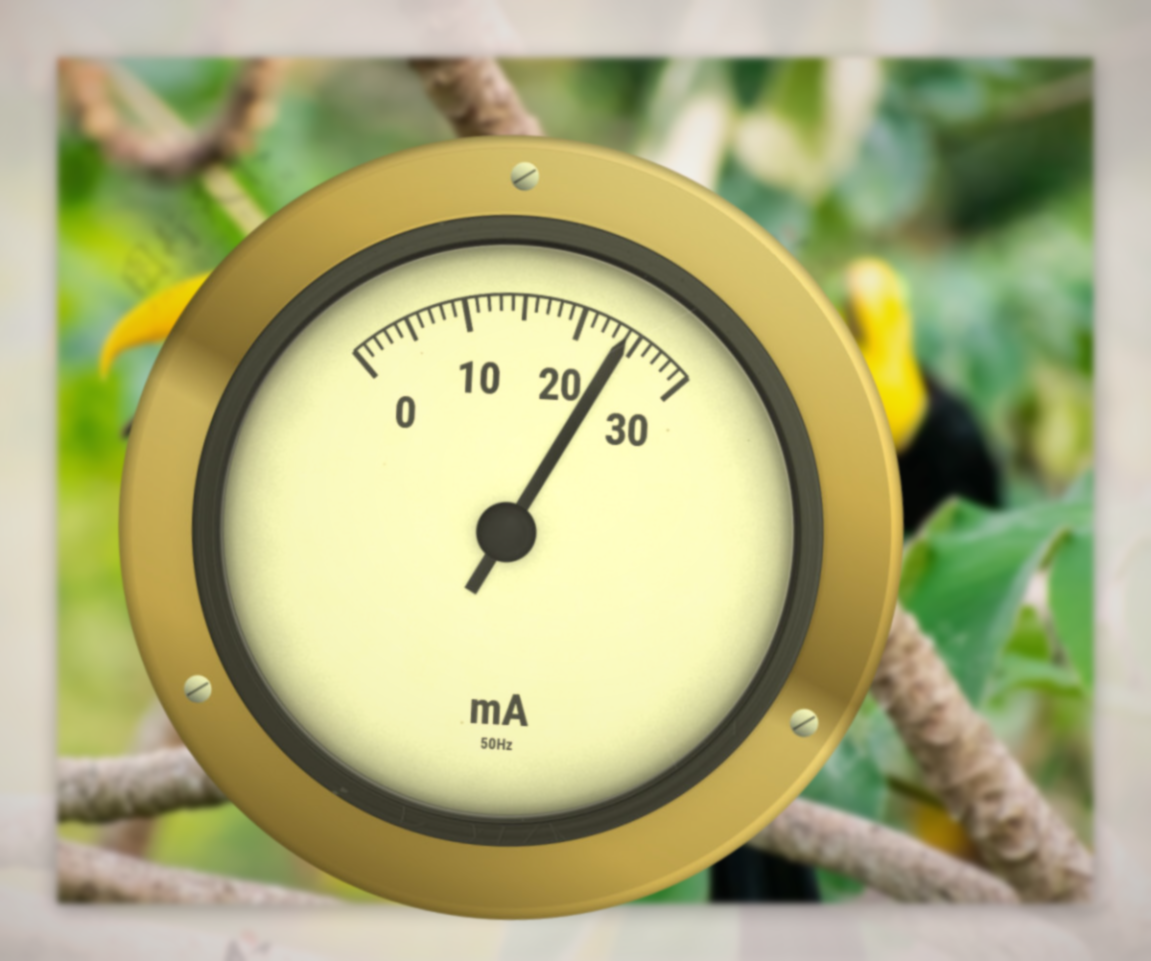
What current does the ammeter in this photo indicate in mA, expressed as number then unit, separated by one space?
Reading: 24 mA
